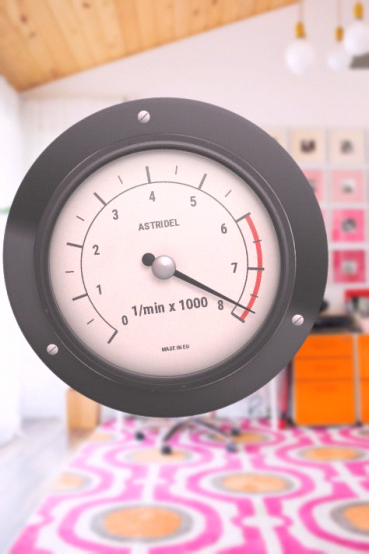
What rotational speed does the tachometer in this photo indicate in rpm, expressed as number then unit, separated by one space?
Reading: 7750 rpm
